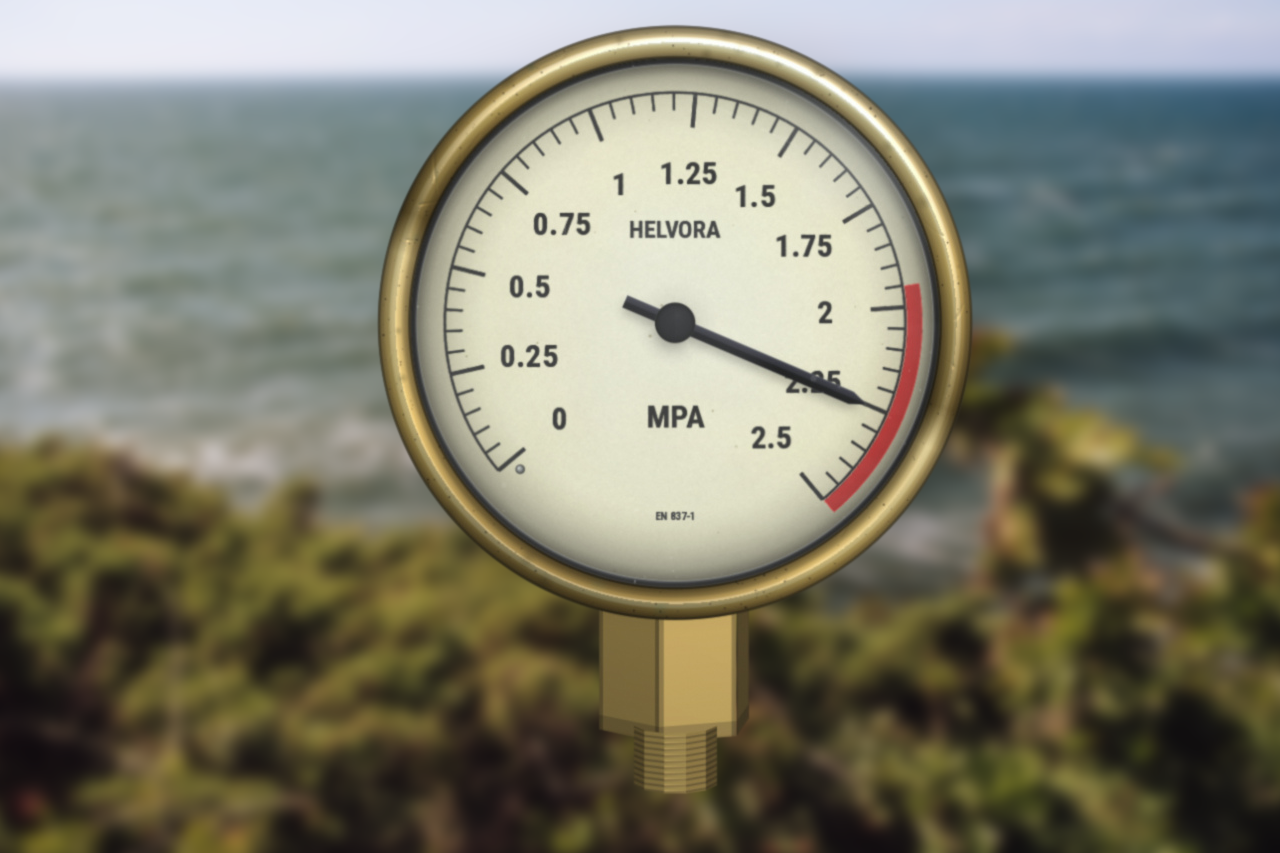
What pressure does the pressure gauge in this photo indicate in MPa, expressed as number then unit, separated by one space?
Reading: 2.25 MPa
